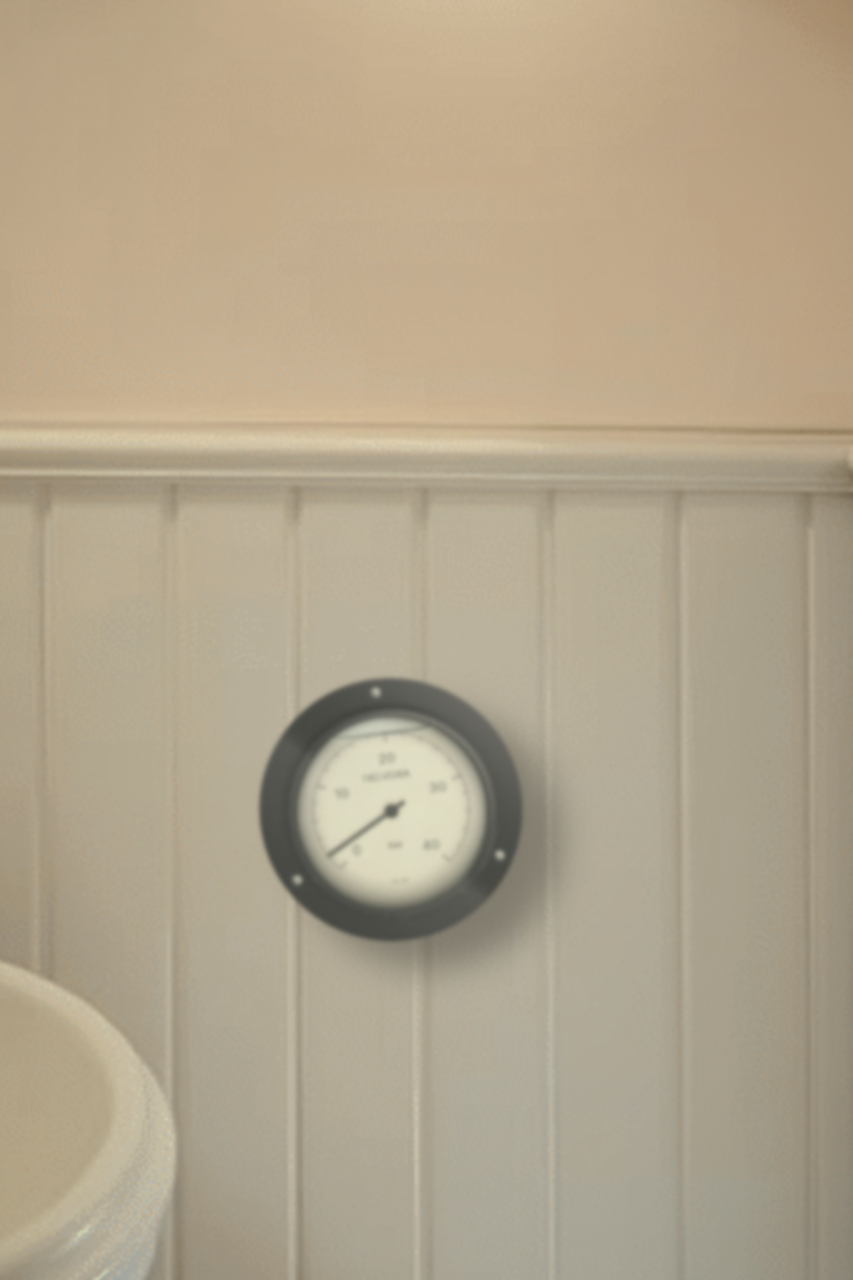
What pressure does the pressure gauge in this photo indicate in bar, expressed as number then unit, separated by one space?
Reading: 2 bar
